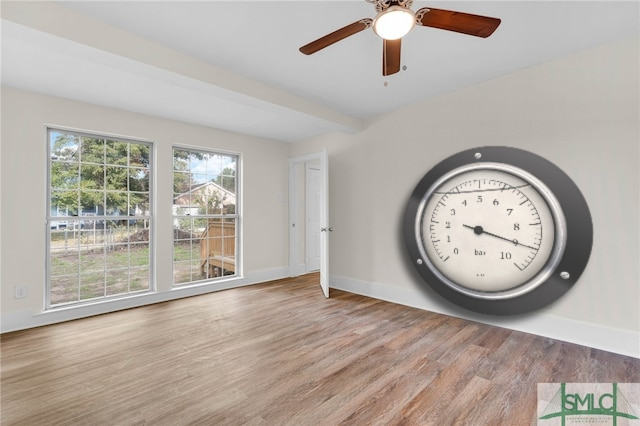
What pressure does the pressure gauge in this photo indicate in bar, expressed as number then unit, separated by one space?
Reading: 9 bar
